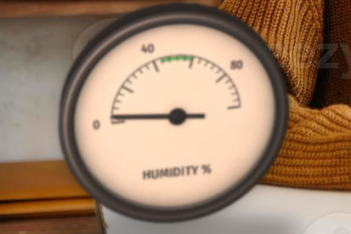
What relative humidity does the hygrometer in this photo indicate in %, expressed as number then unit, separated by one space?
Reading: 4 %
